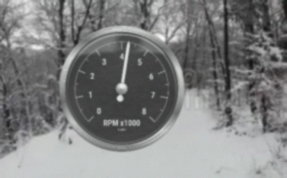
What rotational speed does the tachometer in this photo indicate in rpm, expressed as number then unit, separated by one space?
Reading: 4250 rpm
